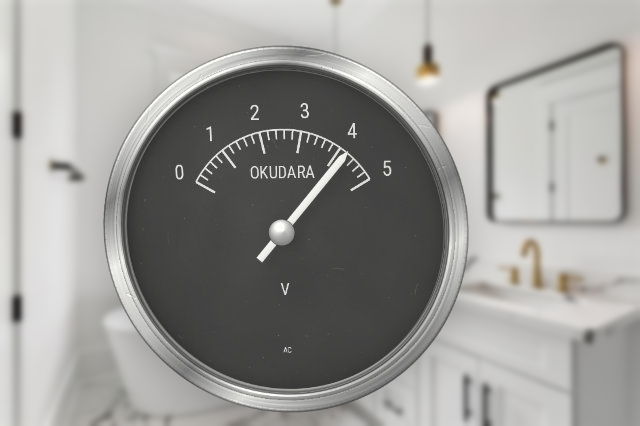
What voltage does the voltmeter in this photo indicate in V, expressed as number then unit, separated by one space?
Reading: 4.2 V
